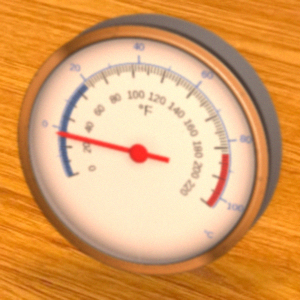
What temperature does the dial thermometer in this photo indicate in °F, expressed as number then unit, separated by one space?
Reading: 30 °F
